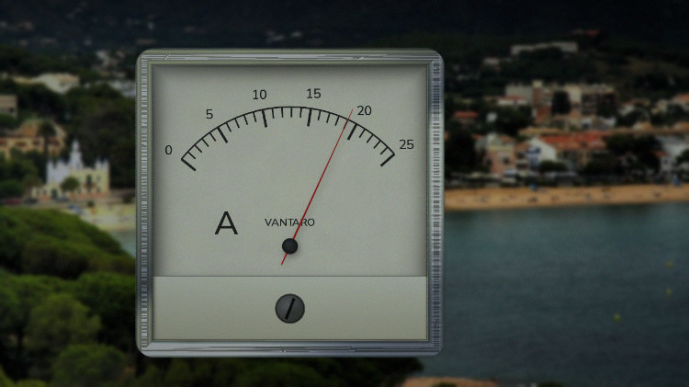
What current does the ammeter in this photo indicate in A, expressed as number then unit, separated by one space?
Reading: 19 A
